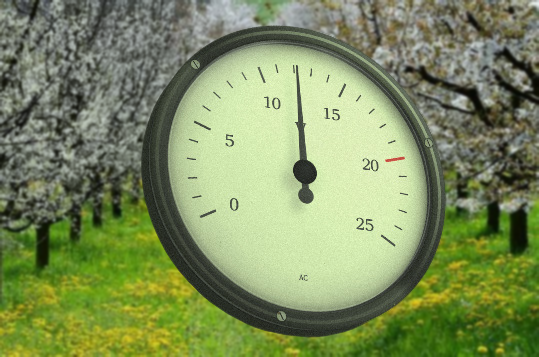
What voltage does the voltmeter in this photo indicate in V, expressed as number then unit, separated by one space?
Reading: 12 V
